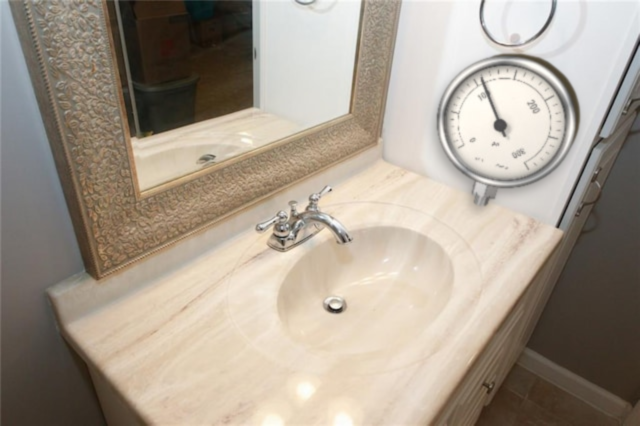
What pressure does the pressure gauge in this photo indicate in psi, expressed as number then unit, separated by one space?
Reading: 110 psi
